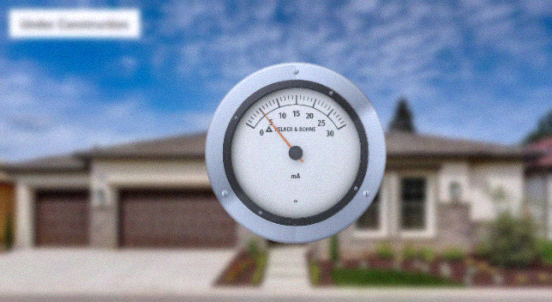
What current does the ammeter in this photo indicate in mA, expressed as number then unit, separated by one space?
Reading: 5 mA
